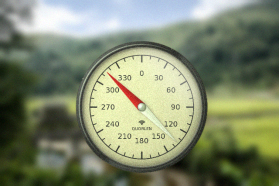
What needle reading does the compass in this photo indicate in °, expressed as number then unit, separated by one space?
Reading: 315 °
